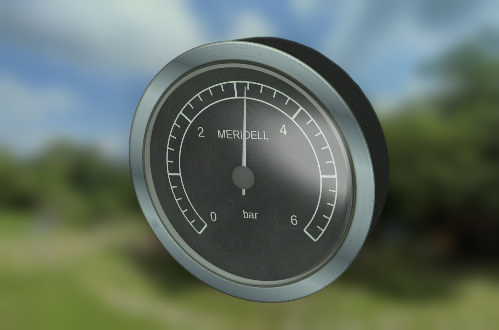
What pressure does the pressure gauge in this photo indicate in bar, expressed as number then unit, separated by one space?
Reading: 3.2 bar
